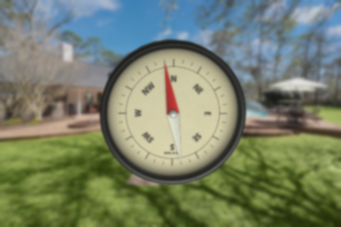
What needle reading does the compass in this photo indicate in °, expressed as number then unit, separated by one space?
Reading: 350 °
